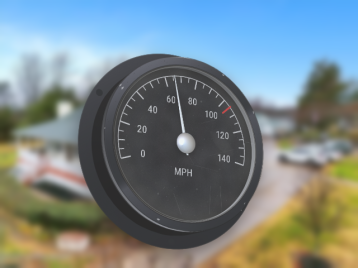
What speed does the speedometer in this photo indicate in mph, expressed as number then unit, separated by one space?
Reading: 65 mph
